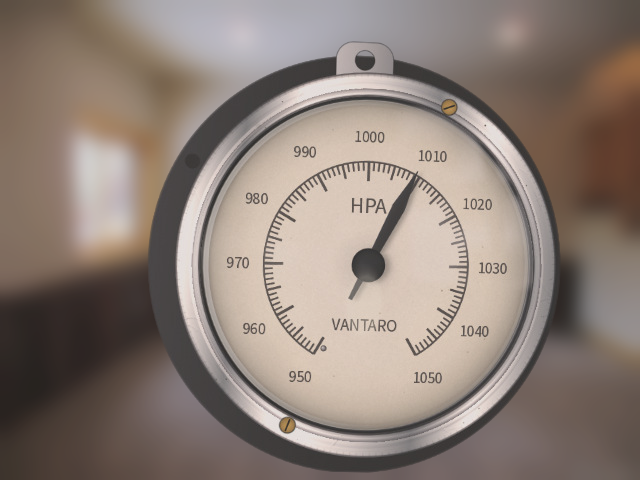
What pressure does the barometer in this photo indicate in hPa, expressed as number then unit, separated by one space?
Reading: 1009 hPa
